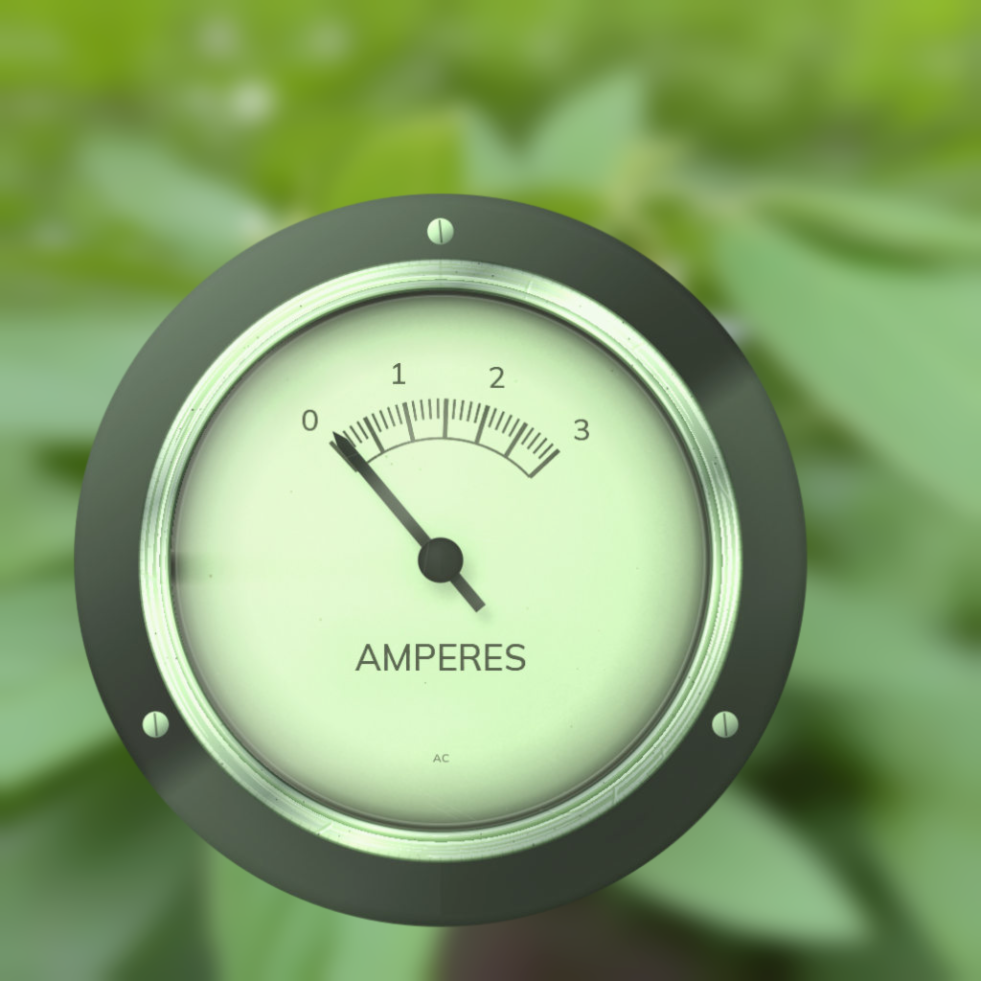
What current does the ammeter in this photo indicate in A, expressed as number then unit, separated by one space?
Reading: 0.1 A
